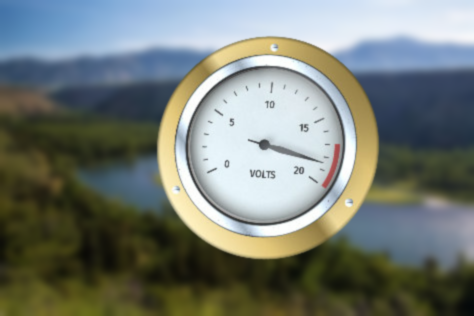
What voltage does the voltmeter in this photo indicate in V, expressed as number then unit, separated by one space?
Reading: 18.5 V
